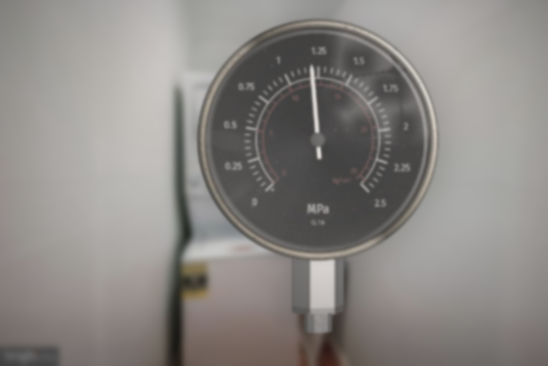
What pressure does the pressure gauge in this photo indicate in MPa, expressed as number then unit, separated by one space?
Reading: 1.2 MPa
